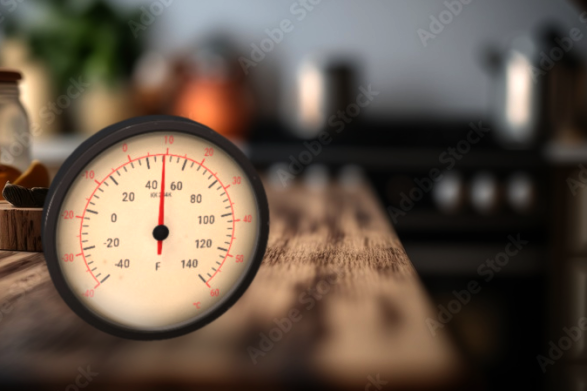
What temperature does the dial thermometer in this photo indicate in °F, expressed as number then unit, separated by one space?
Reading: 48 °F
